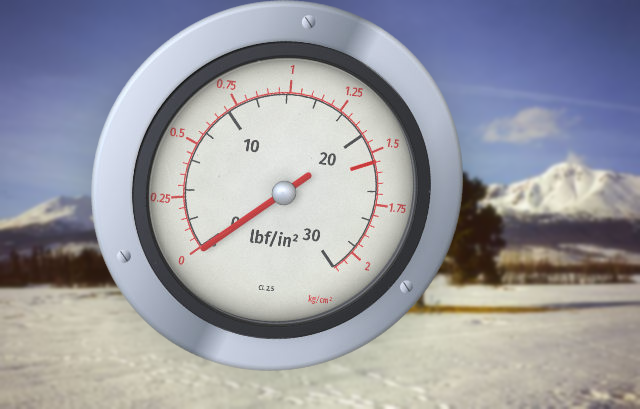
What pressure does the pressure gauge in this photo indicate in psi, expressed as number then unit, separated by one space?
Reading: 0 psi
